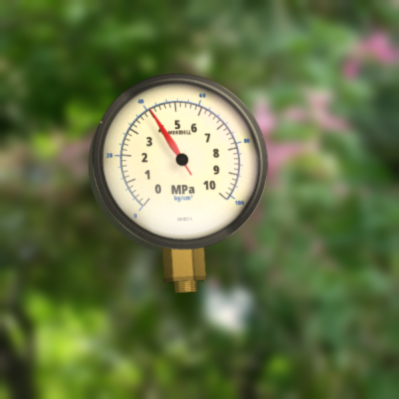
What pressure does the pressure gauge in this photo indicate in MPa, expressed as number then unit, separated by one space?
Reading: 4 MPa
